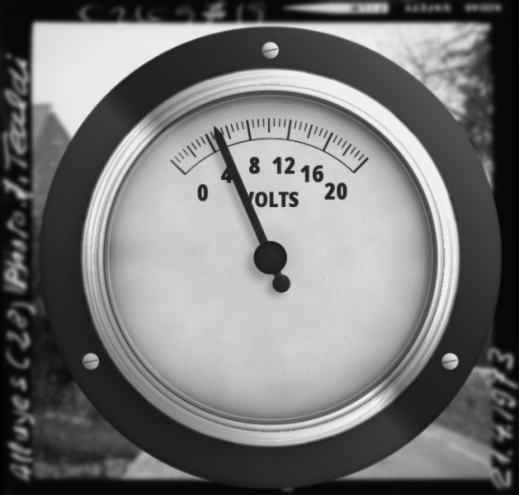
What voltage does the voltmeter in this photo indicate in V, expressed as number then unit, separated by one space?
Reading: 5 V
